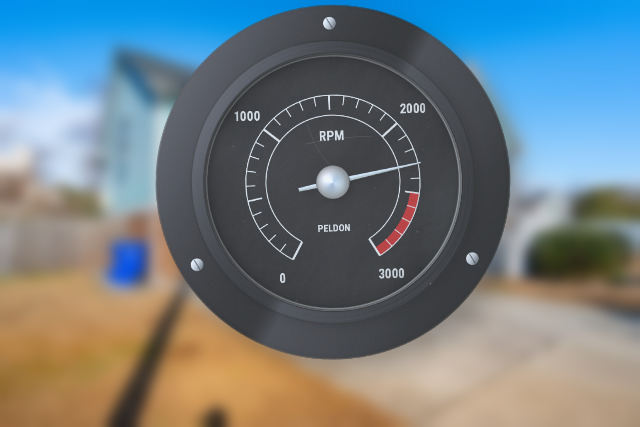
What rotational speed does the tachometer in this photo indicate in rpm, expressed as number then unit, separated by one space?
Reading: 2300 rpm
